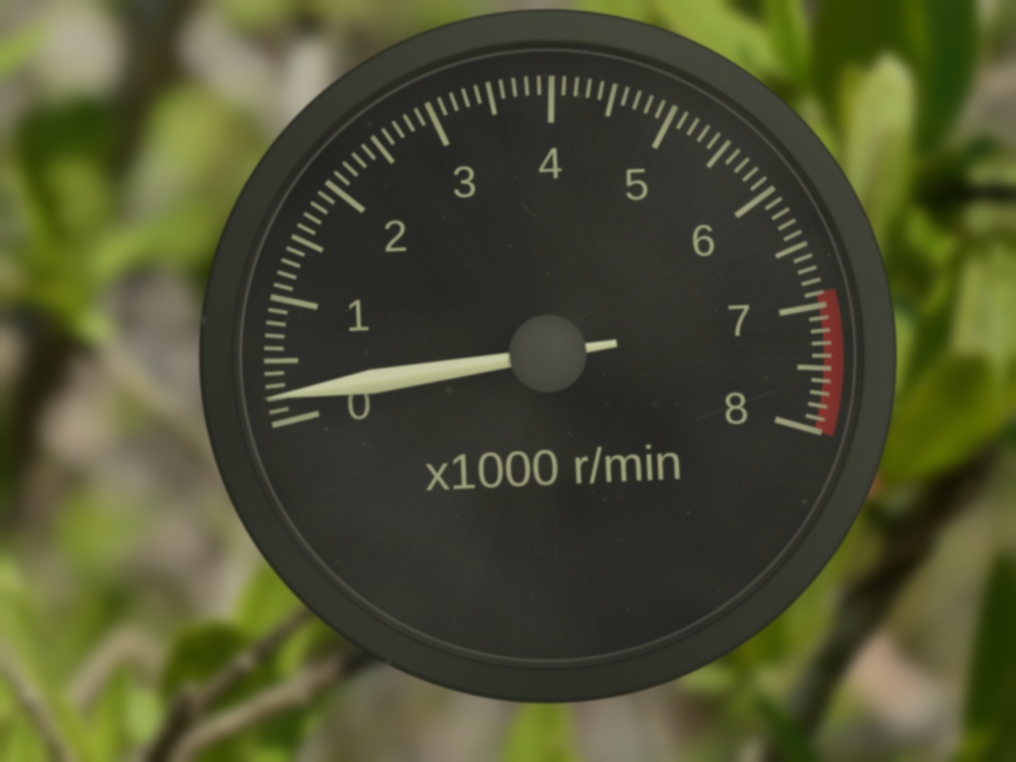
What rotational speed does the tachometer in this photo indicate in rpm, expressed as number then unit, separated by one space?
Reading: 200 rpm
